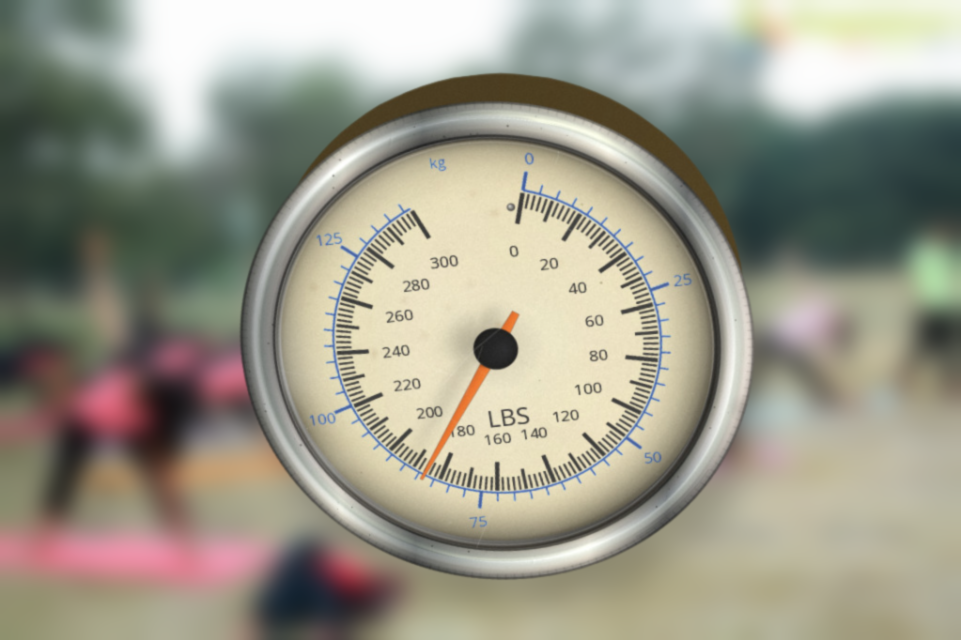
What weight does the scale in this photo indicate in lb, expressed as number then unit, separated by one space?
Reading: 186 lb
